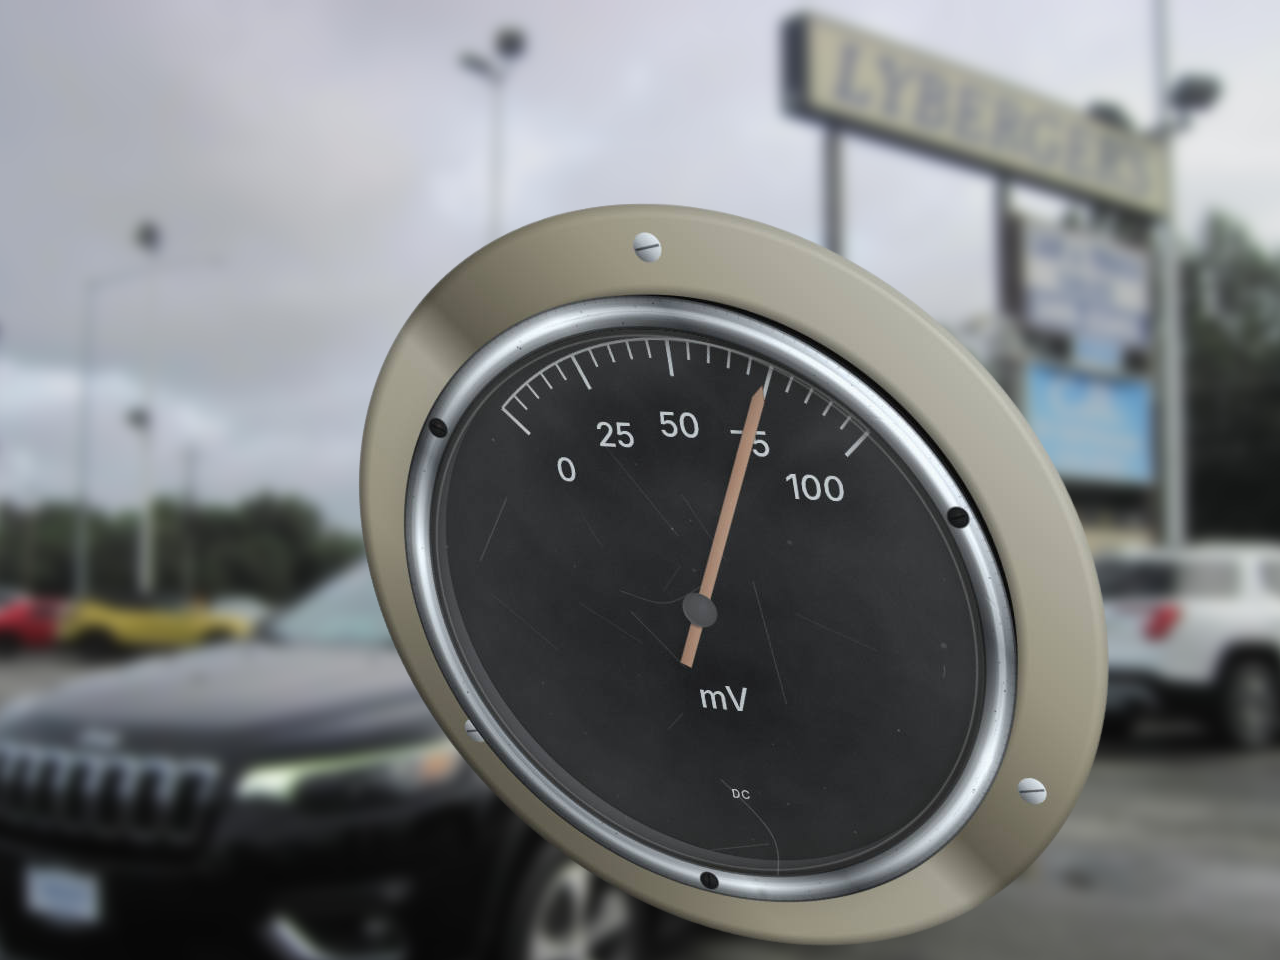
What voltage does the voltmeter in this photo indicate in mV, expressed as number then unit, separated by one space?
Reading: 75 mV
